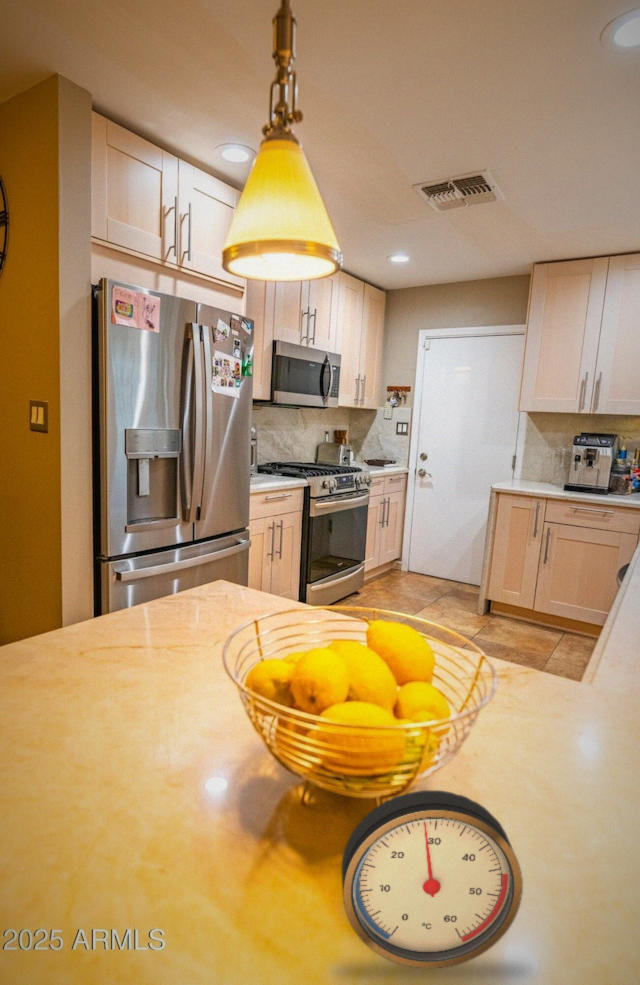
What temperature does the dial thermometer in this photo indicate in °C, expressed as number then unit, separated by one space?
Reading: 28 °C
